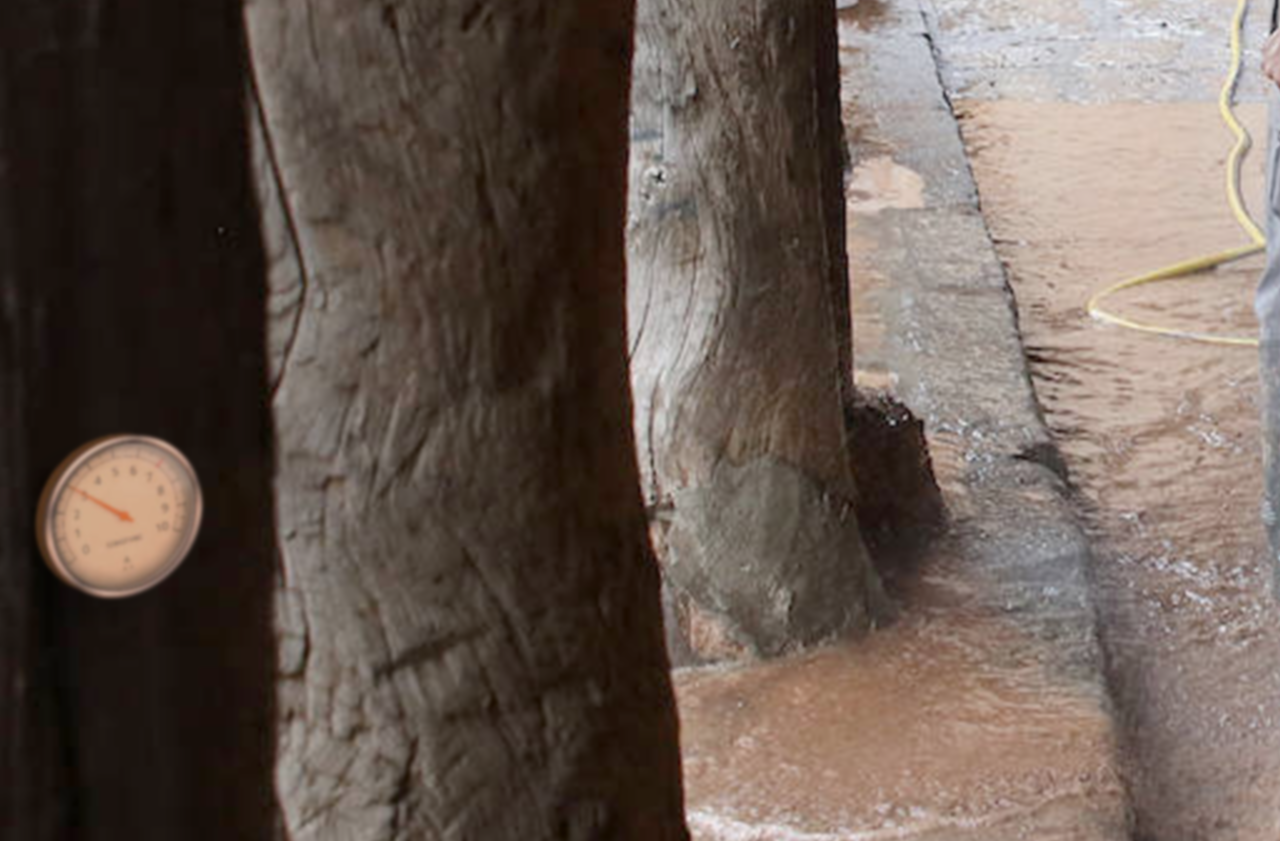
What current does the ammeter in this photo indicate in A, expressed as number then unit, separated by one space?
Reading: 3 A
